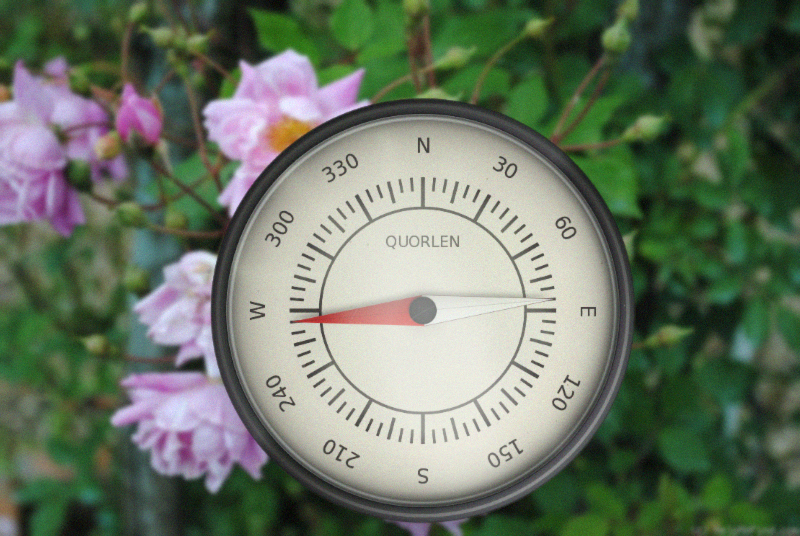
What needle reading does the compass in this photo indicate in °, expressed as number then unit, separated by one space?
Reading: 265 °
